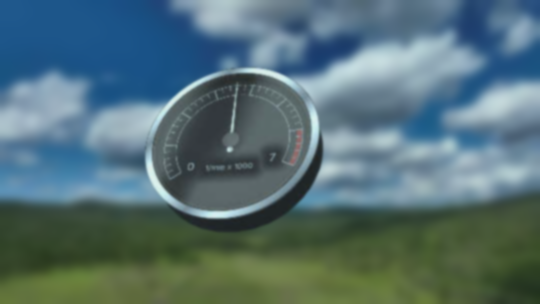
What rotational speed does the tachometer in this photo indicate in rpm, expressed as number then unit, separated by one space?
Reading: 3600 rpm
